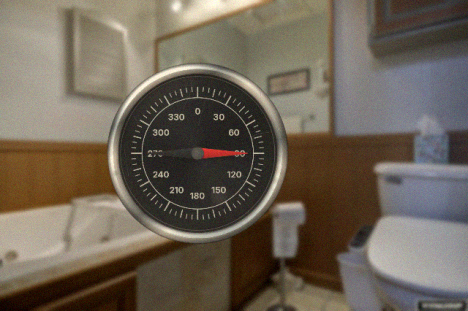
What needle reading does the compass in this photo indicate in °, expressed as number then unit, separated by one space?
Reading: 90 °
